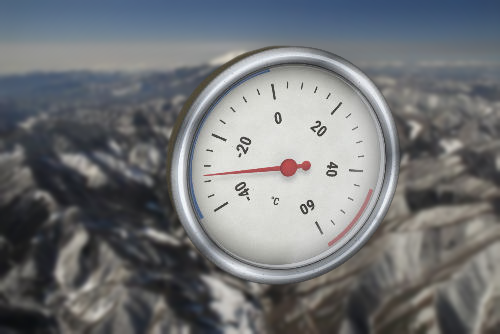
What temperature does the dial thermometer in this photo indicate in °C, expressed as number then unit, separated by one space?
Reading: -30 °C
